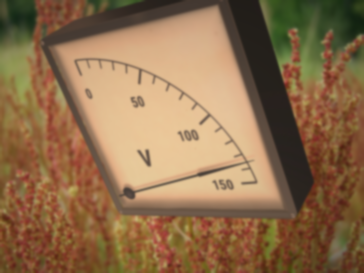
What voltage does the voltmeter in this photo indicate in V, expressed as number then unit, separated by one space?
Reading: 135 V
